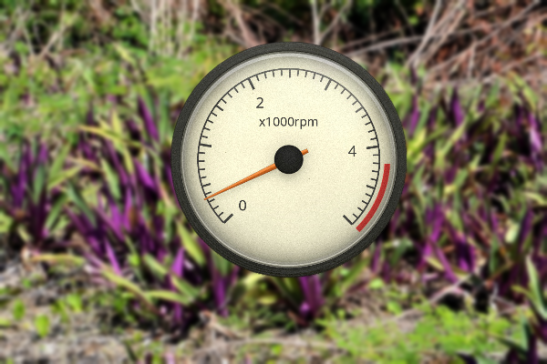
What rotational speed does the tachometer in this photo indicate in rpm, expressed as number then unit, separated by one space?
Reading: 350 rpm
